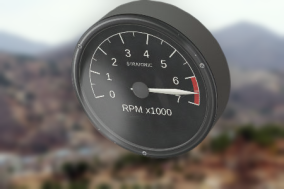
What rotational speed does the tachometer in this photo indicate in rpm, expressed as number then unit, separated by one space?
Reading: 6500 rpm
